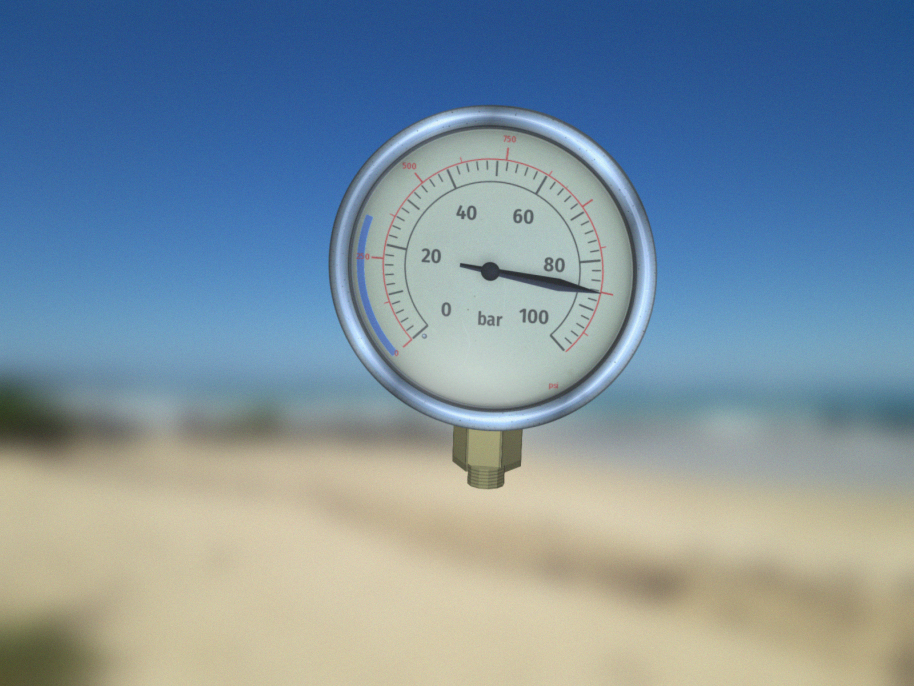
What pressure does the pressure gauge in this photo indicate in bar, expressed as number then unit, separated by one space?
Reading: 86 bar
